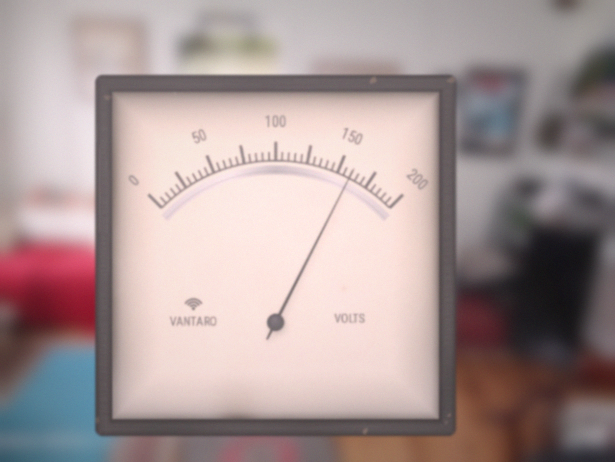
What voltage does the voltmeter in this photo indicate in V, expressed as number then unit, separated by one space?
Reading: 160 V
